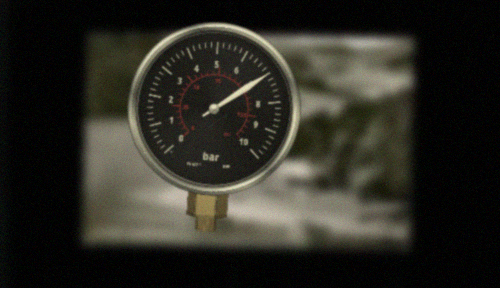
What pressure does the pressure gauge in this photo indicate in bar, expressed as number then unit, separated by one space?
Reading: 7 bar
